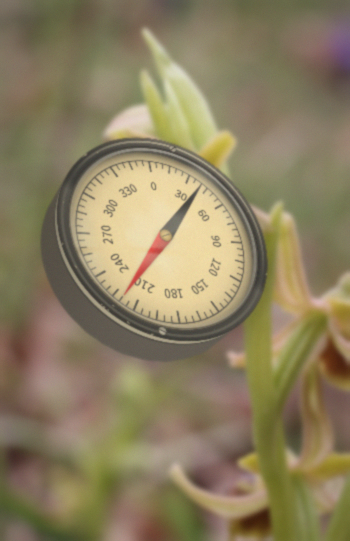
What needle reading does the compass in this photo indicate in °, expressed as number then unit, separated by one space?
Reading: 220 °
